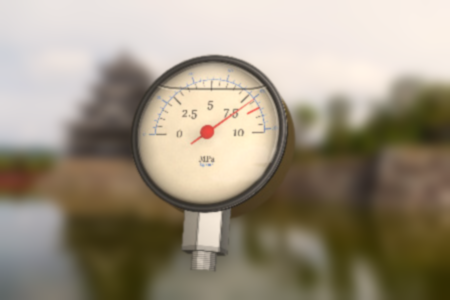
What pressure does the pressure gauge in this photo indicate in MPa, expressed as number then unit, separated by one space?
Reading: 8 MPa
